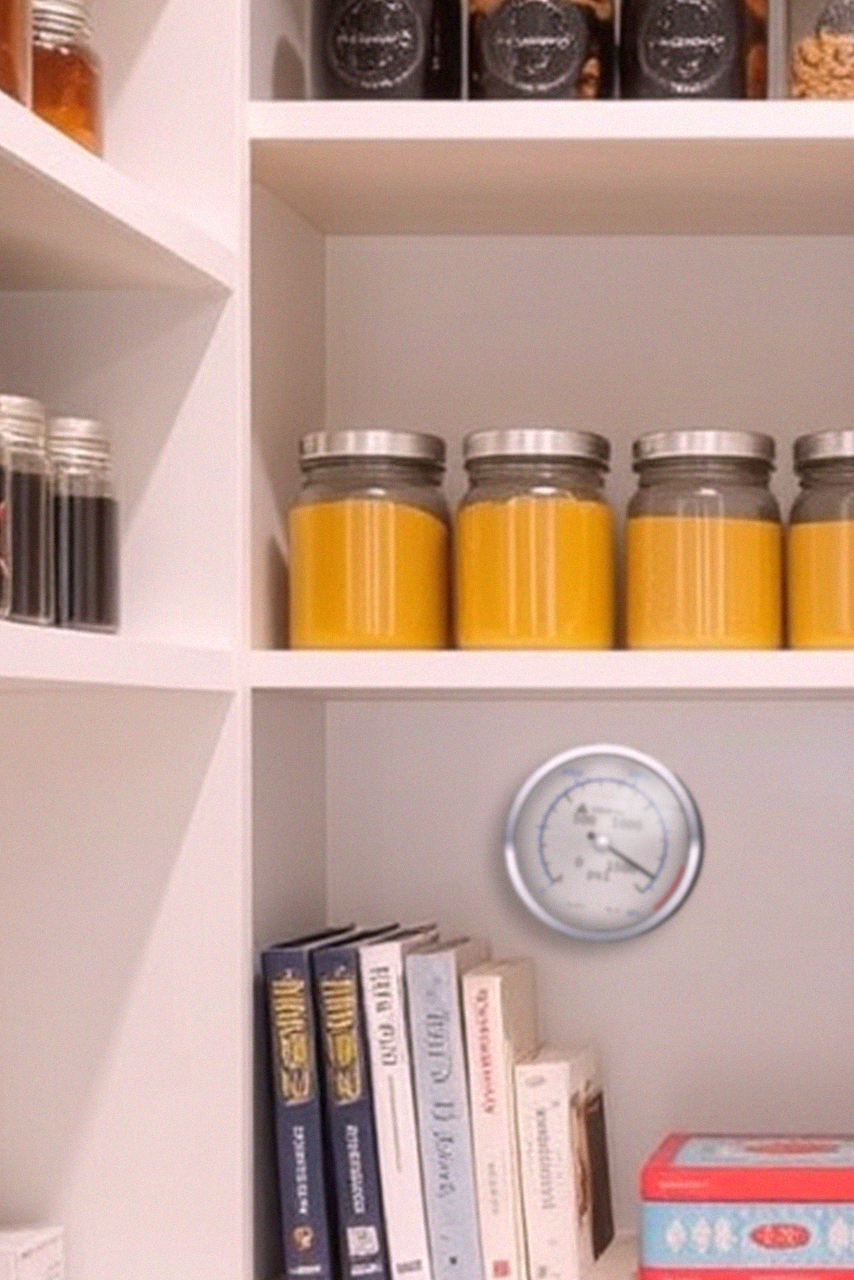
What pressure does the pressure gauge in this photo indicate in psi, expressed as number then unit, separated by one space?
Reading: 1400 psi
